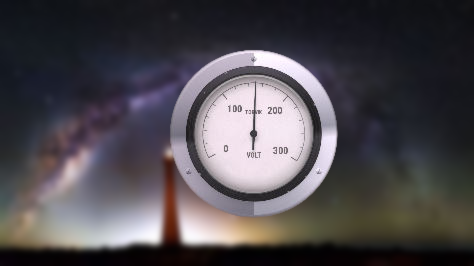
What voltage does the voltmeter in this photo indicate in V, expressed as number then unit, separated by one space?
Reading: 150 V
